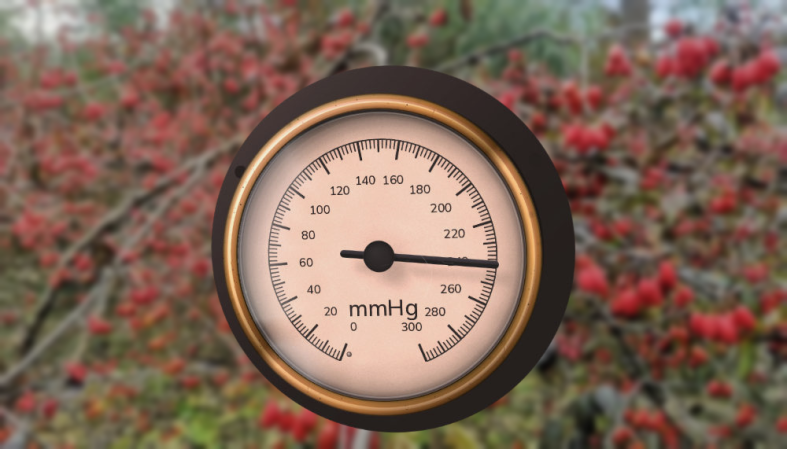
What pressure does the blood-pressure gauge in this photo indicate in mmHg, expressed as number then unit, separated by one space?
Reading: 240 mmHg
